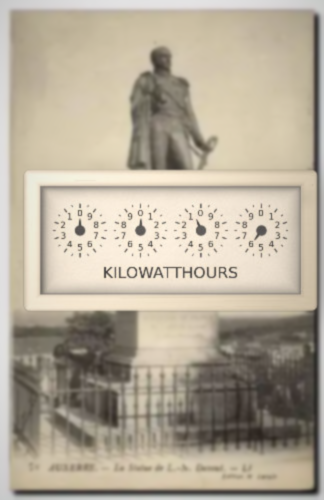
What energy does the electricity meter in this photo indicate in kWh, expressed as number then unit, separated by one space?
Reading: 6 kWh
